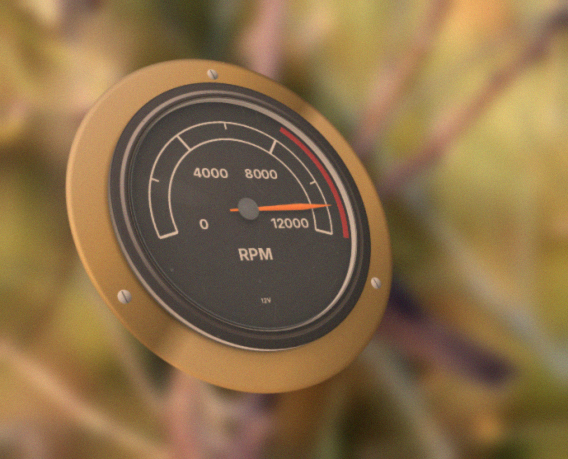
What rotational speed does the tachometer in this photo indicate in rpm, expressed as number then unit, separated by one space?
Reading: 11000 rpm
